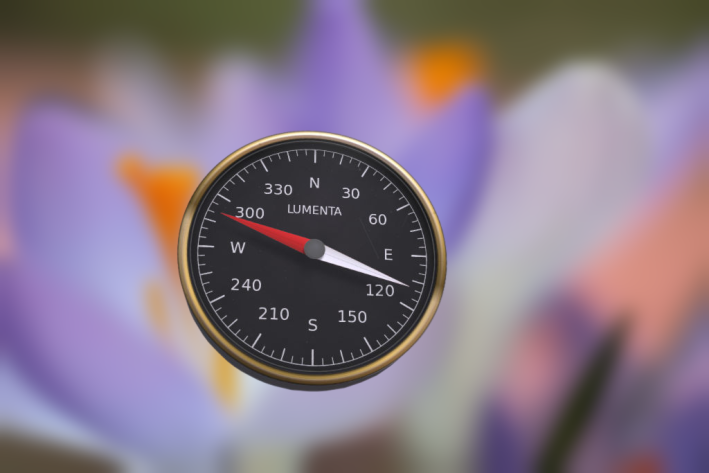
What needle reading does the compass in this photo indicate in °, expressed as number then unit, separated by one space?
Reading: 290 °
